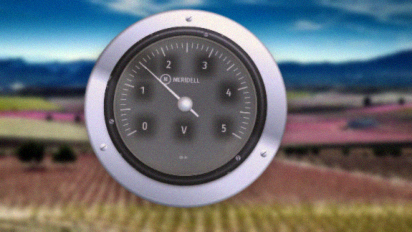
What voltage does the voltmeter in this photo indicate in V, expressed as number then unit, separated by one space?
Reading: 1.5 V
